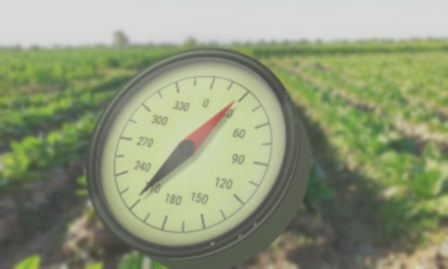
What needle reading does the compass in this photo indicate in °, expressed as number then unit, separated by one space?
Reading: 30 °
